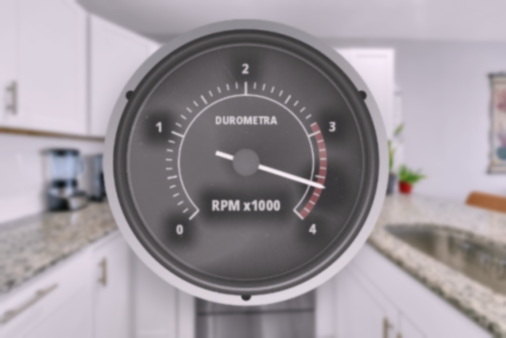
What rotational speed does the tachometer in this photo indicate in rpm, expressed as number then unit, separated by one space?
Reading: 3600 rpm
